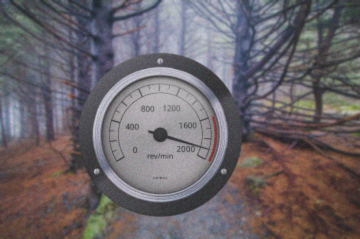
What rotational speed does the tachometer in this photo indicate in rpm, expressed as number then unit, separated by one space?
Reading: 1900 rpm
